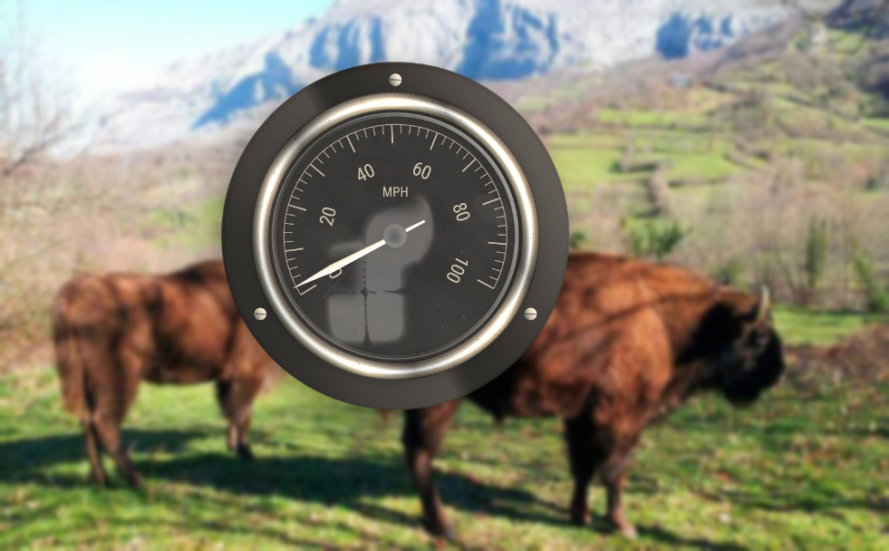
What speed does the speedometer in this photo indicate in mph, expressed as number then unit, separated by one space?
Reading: 2 mph
